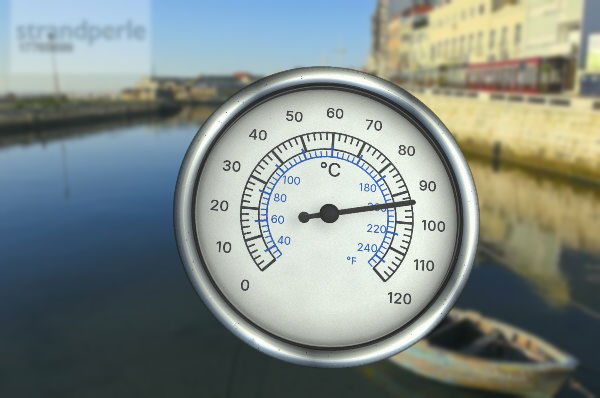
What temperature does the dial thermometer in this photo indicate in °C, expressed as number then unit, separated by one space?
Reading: 94 °C
